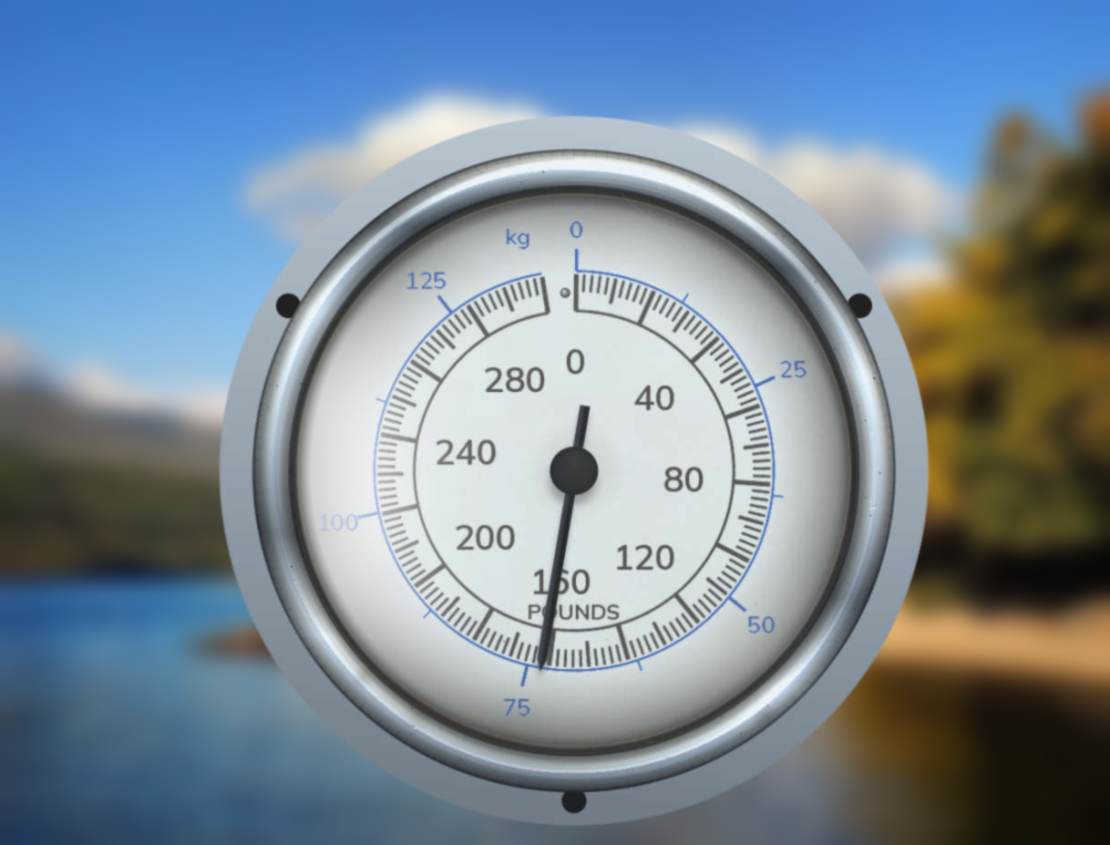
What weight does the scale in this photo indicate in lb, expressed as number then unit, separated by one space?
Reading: 162 lb
